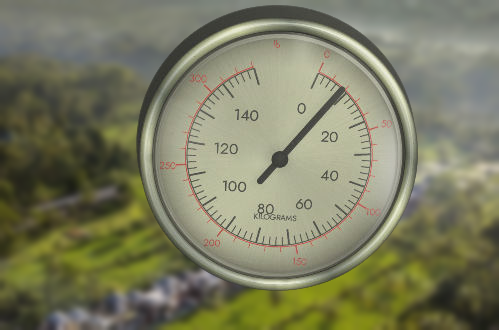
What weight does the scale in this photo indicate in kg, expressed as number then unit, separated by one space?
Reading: 8 kg
